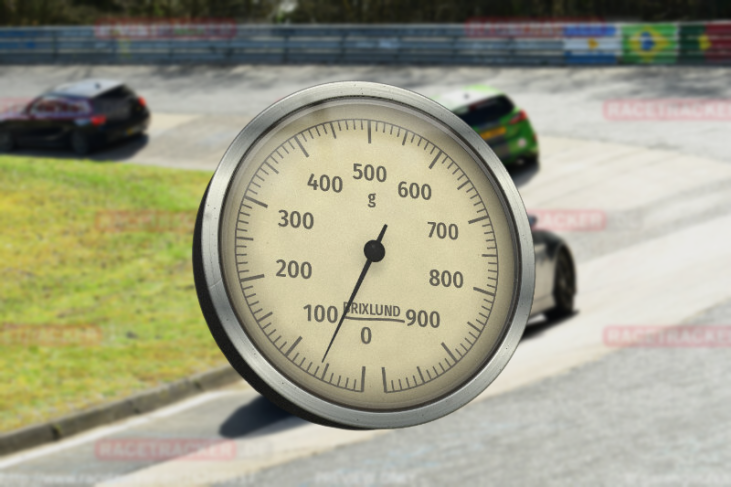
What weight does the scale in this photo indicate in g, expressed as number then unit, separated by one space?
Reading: 60 g
